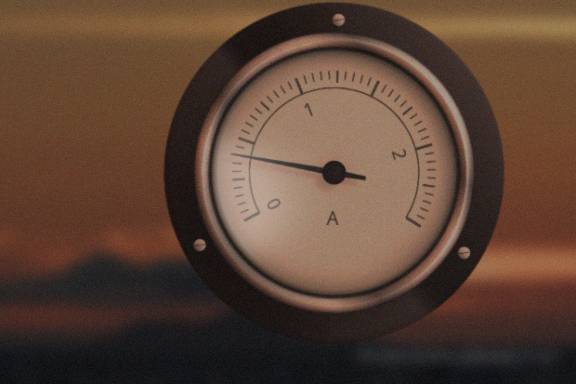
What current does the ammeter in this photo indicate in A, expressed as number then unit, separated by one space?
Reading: 0.4 A
